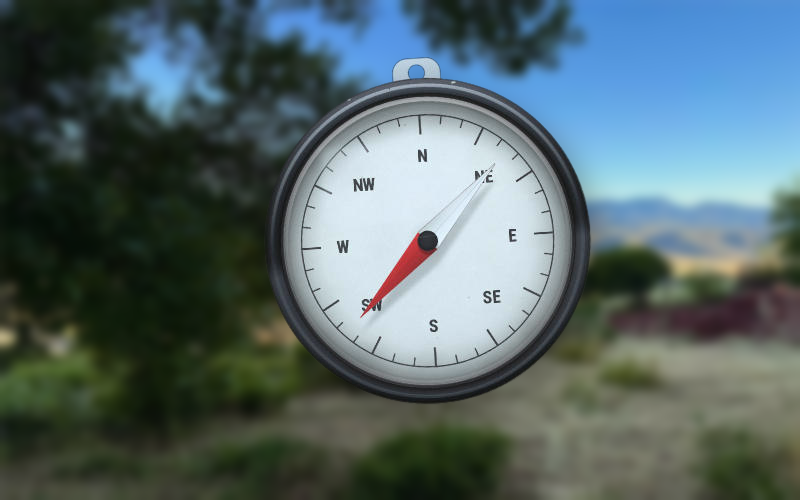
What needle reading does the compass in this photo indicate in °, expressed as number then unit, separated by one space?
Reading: 225 °
